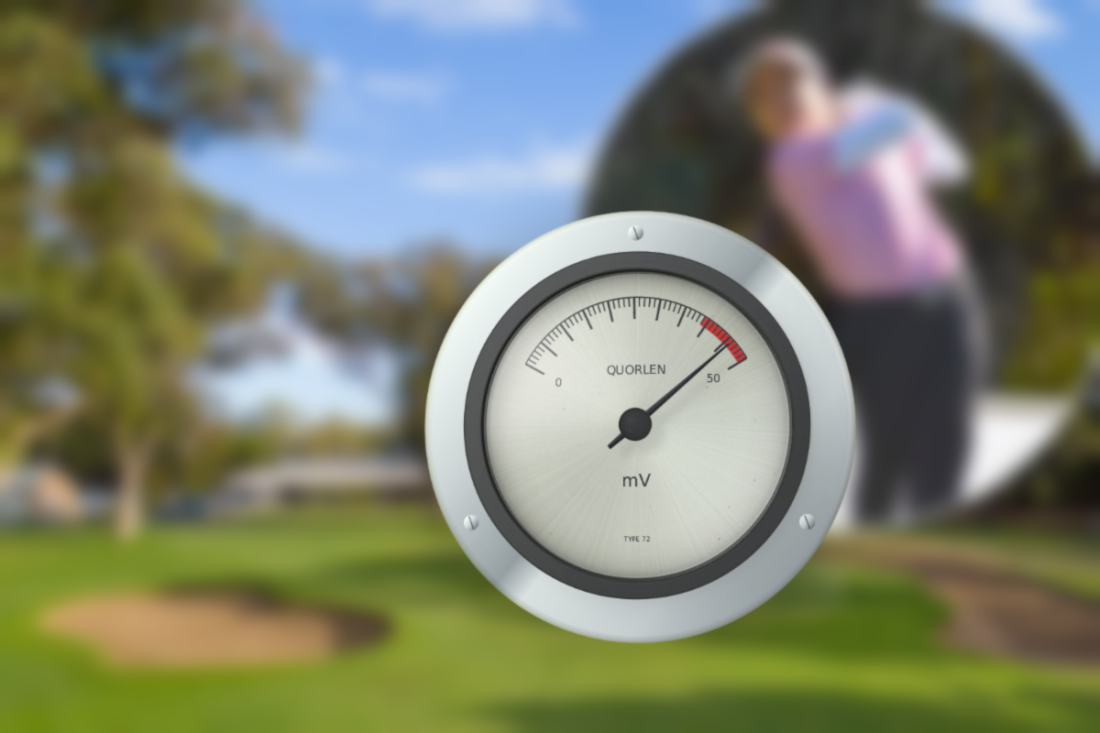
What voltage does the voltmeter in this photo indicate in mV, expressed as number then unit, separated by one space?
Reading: 46 mV
